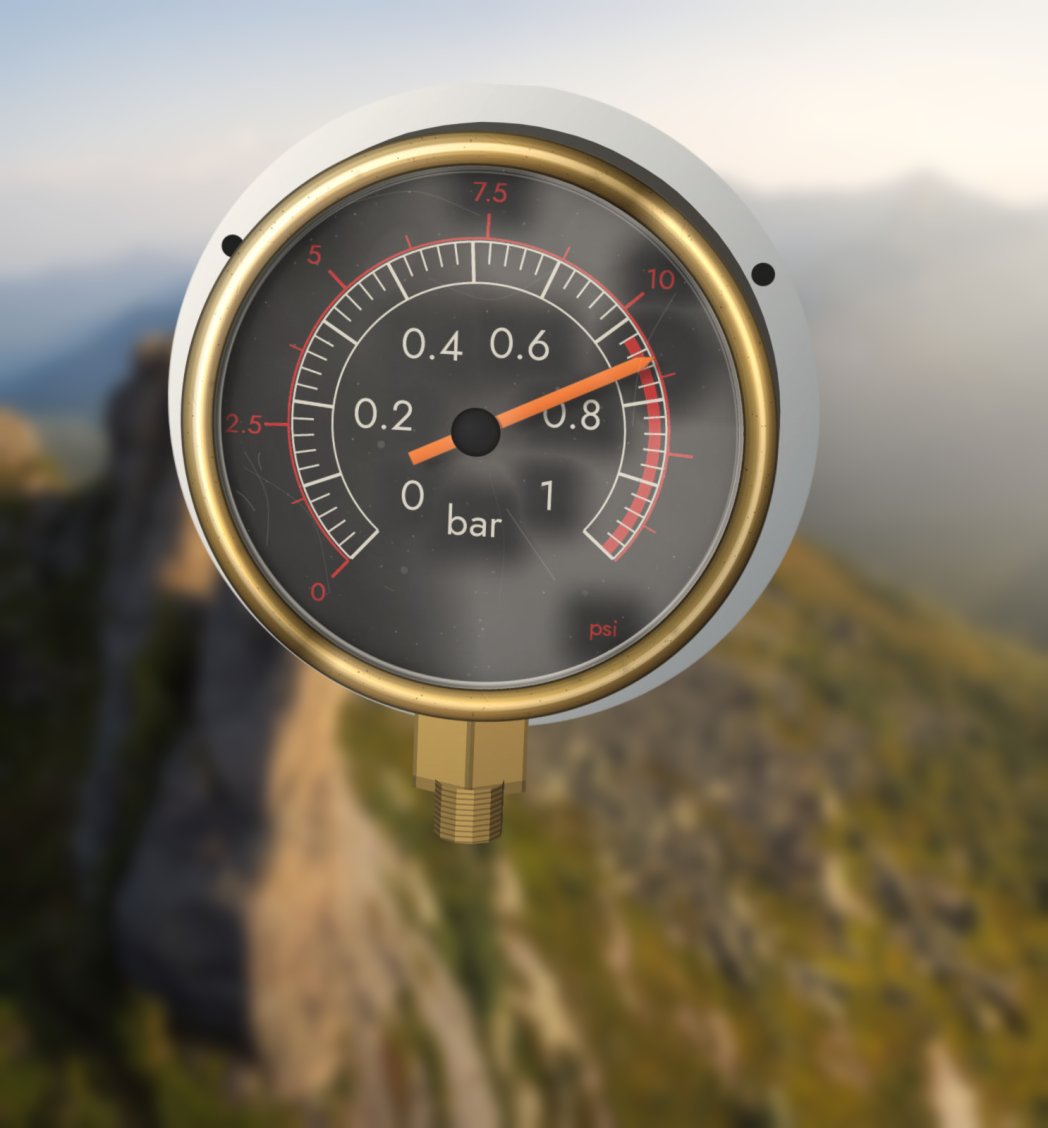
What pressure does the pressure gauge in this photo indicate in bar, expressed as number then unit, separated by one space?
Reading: 0.75 bar
